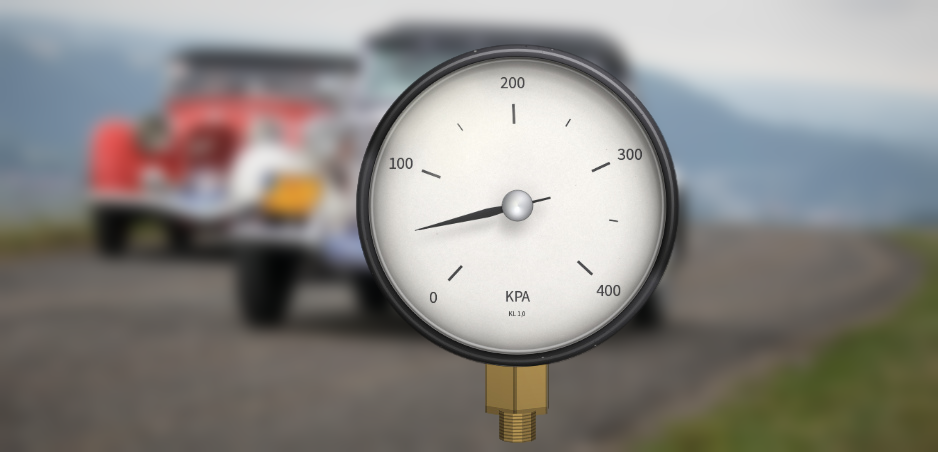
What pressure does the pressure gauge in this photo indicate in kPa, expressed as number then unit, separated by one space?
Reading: 50 kPa
